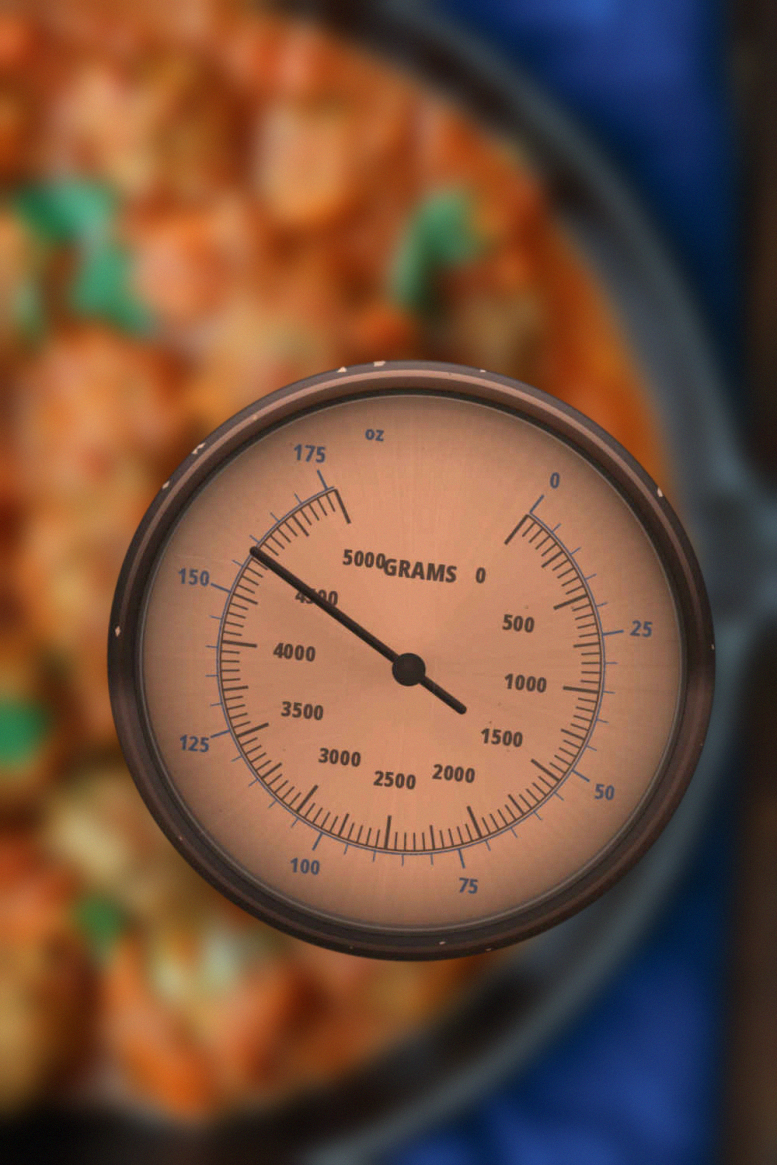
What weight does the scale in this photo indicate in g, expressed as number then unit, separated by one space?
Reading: 4500 g
